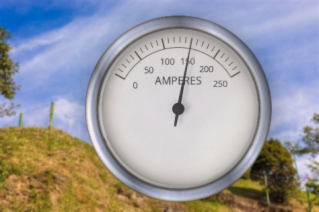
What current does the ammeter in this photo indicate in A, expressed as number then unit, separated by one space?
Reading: 150 A
